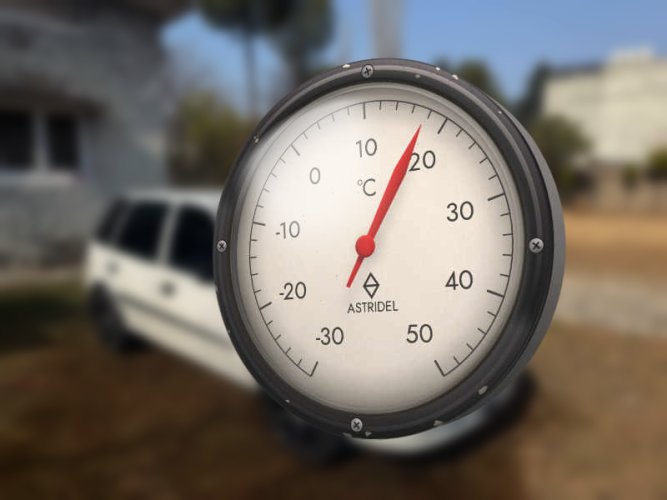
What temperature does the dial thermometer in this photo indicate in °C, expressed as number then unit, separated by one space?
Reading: 18 °C
